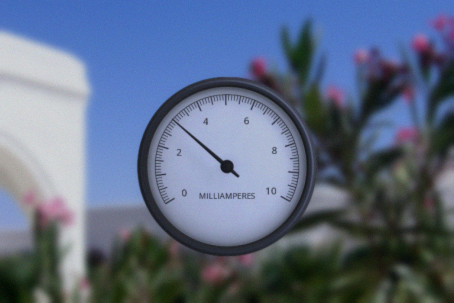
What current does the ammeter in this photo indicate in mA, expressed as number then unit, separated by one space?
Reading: 3 mA
